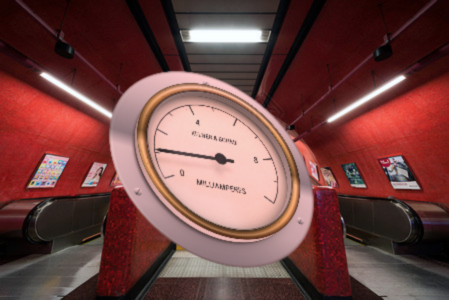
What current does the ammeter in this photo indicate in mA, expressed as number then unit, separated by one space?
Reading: 1 mA
